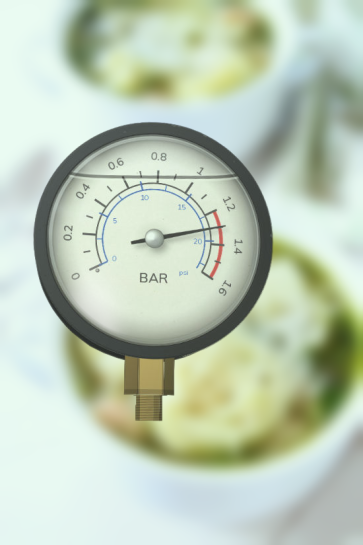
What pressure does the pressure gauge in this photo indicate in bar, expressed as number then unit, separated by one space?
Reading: 1.3 bar
